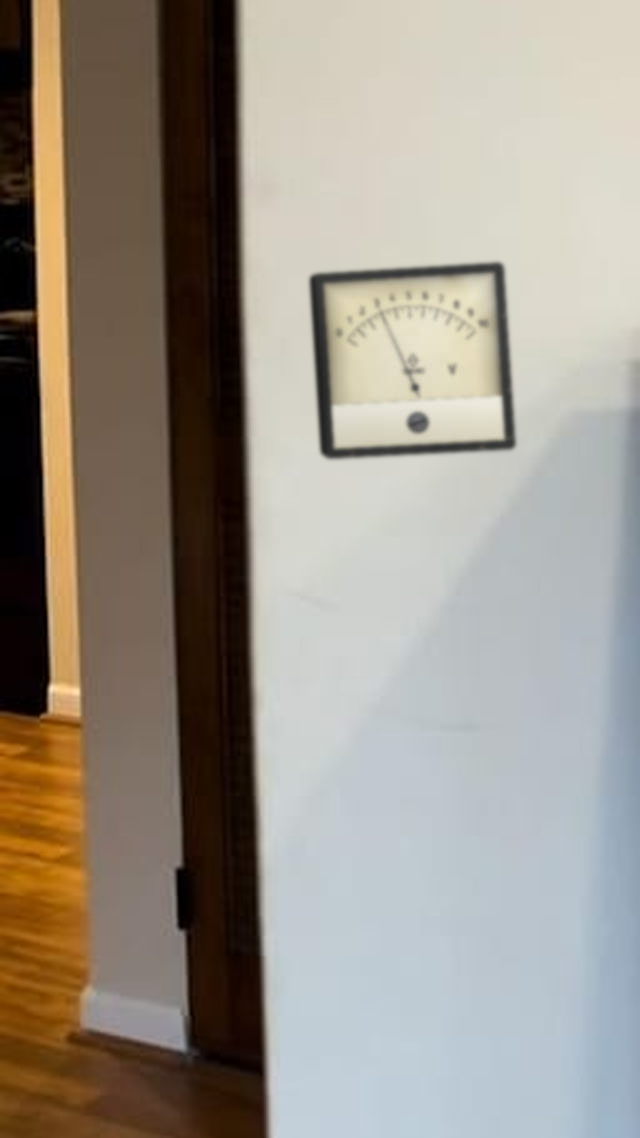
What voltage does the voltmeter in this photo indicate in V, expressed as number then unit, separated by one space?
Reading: 3 V
